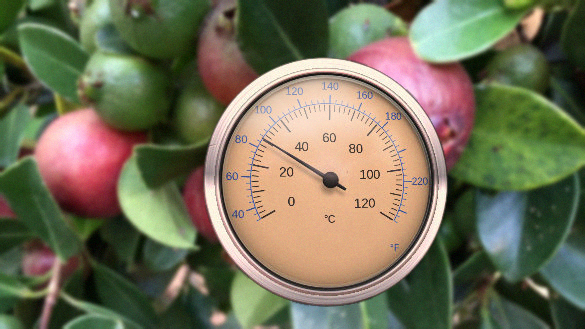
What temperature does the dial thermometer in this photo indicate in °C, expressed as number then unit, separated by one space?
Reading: 30 °C
